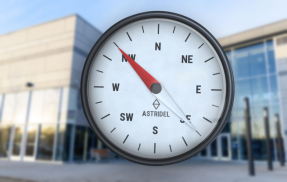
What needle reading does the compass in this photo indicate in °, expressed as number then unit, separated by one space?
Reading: 315 °
